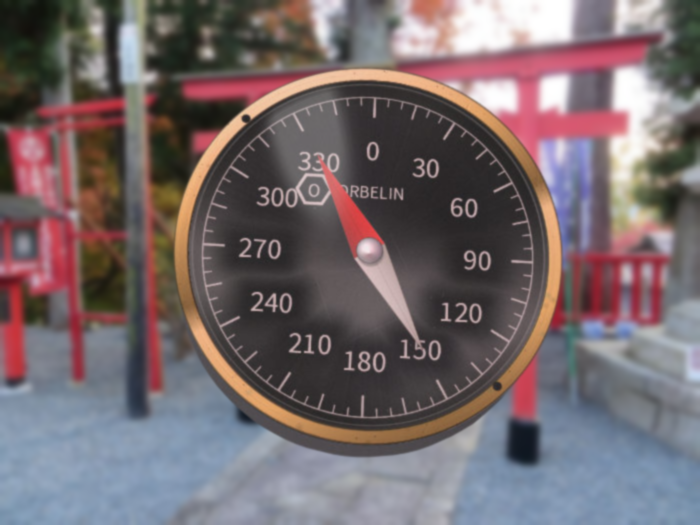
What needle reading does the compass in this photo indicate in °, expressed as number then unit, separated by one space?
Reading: 330 °
